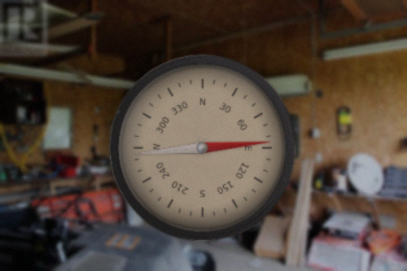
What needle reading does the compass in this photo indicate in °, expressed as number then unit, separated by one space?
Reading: 85 °
